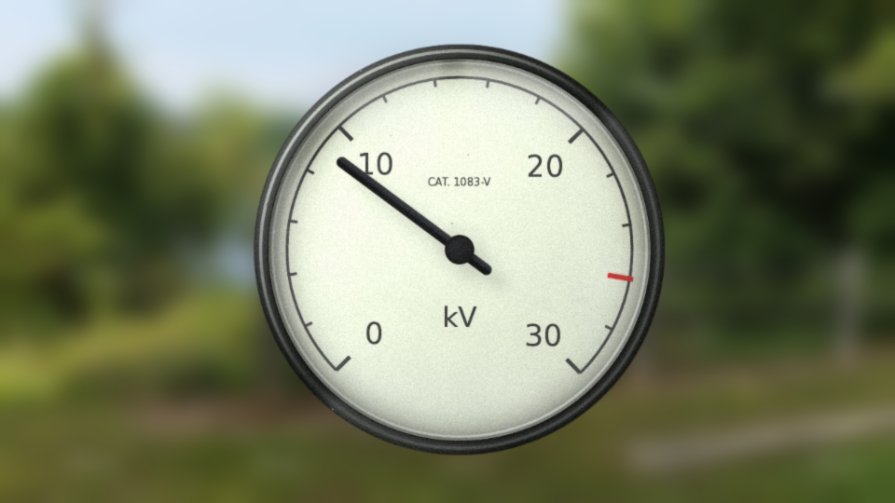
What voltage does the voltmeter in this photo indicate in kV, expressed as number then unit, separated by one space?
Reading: 9 kV
